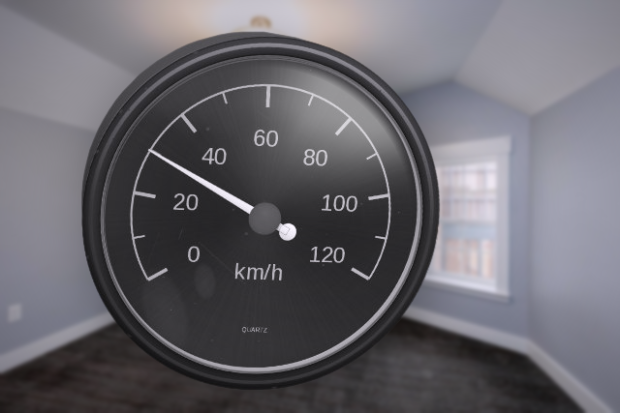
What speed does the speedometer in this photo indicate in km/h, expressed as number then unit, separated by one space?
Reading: 30 km/h
